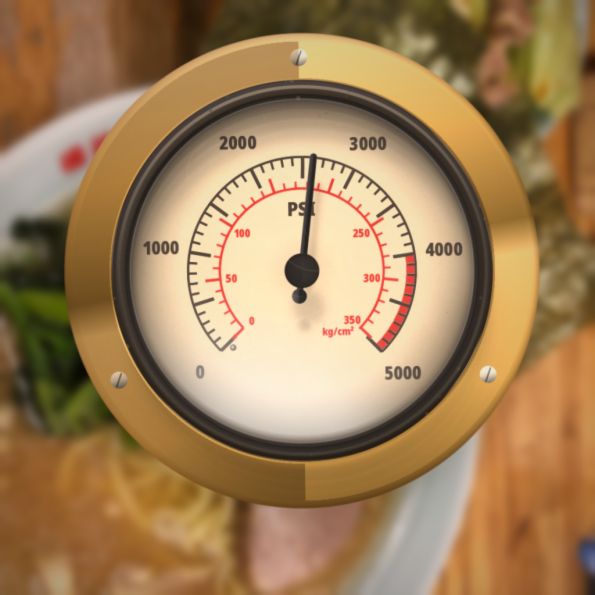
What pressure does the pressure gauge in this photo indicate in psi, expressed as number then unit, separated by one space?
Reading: 2600 psi
